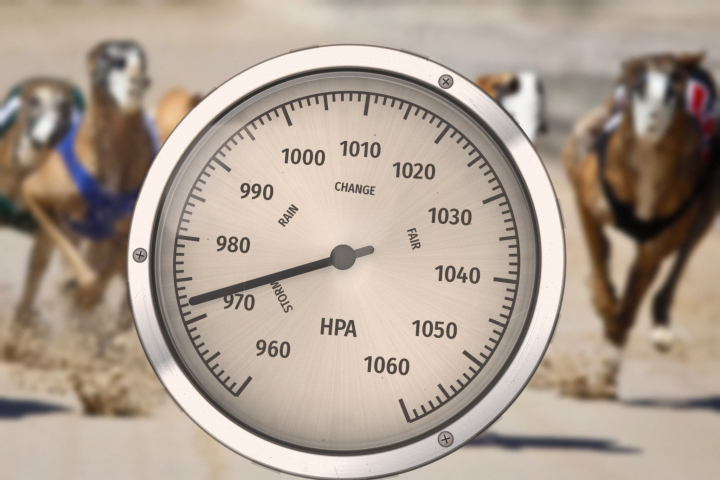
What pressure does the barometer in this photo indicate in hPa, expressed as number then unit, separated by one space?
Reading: 972 hPa
